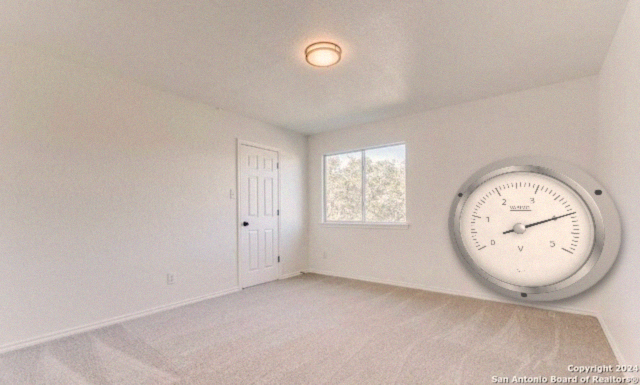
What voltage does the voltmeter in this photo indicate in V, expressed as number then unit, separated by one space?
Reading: 4 V
